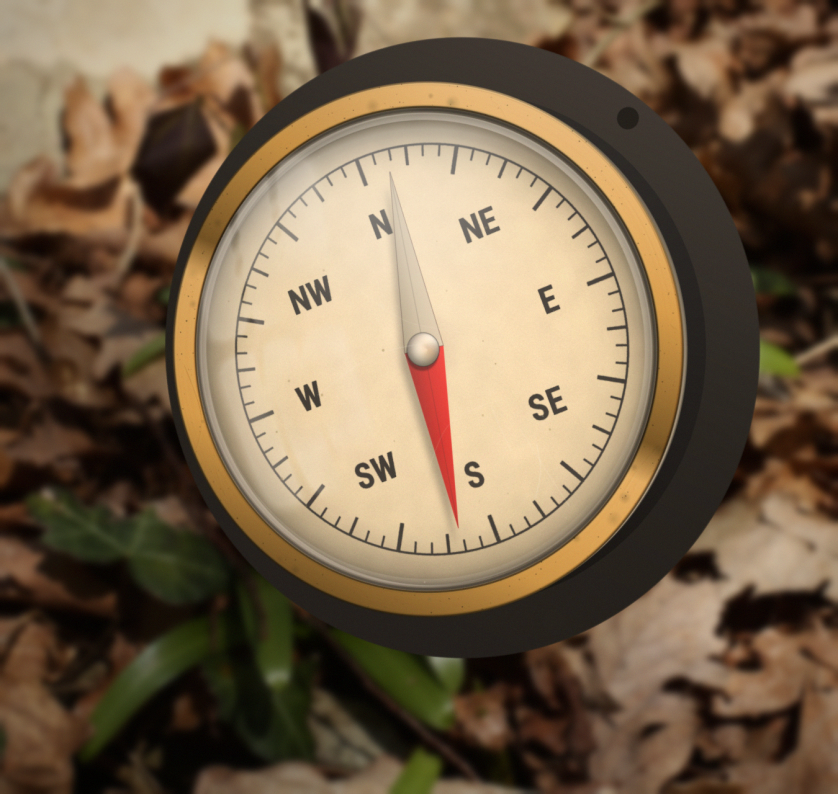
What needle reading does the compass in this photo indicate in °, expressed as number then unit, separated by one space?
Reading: 190 °
